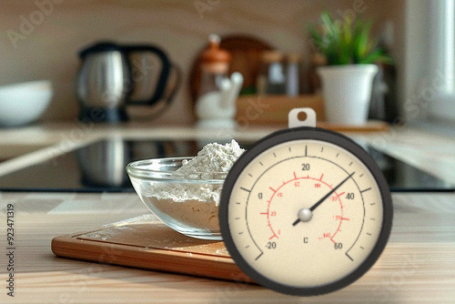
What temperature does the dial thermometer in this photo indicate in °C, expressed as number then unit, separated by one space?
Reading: 34 °C
